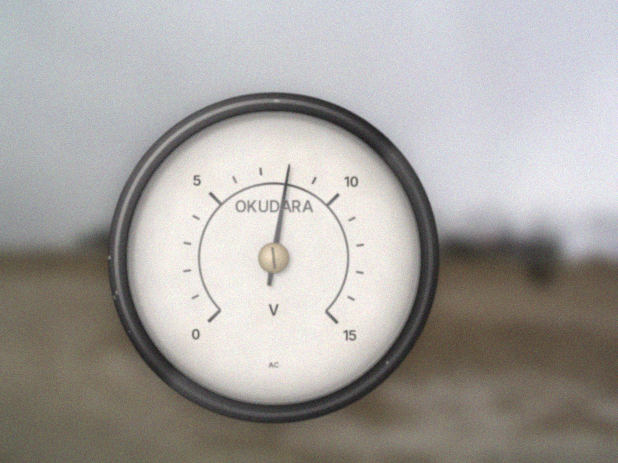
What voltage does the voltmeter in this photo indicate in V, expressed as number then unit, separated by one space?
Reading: 8 V
